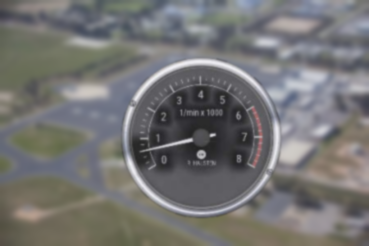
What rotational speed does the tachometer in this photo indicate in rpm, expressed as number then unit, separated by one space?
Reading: 600 rpm
